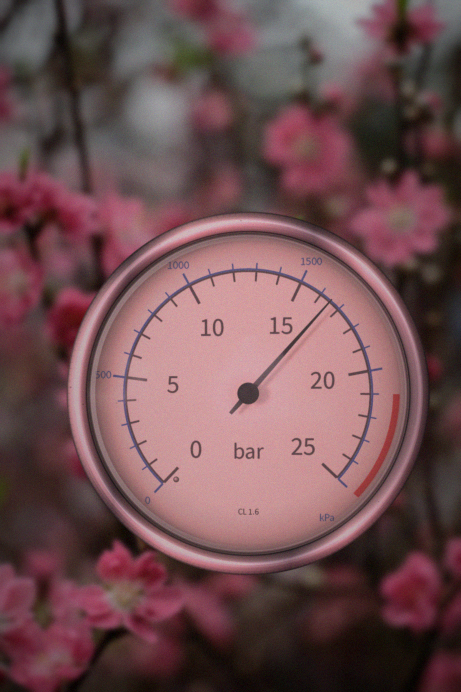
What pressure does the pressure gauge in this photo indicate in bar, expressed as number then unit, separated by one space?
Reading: 16.5 bar
